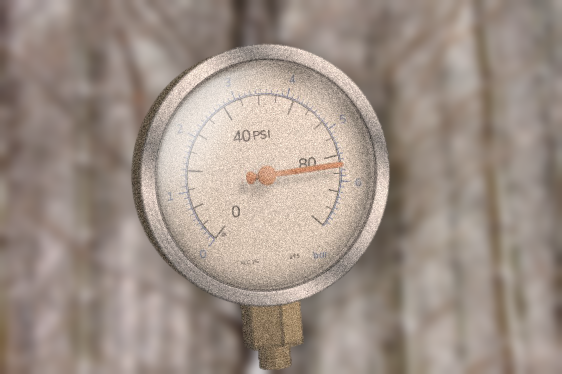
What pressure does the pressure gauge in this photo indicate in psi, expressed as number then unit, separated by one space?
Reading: 82.5 psi
